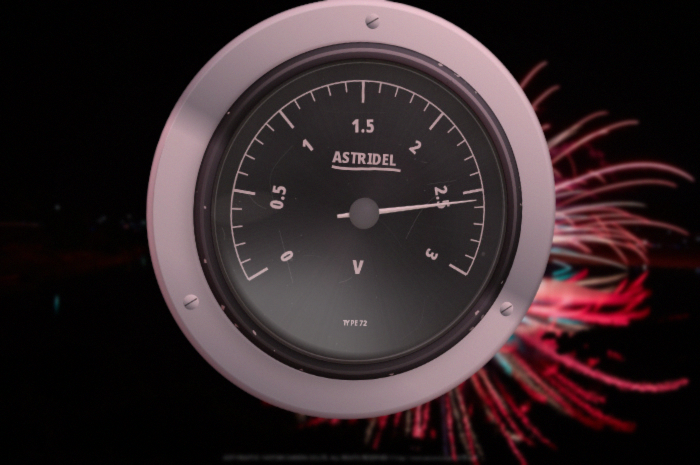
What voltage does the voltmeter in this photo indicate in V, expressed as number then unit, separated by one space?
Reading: 2.55 V
